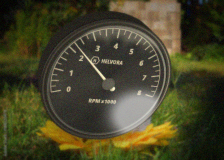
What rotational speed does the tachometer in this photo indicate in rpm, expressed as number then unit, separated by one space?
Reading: 2250 rpm
